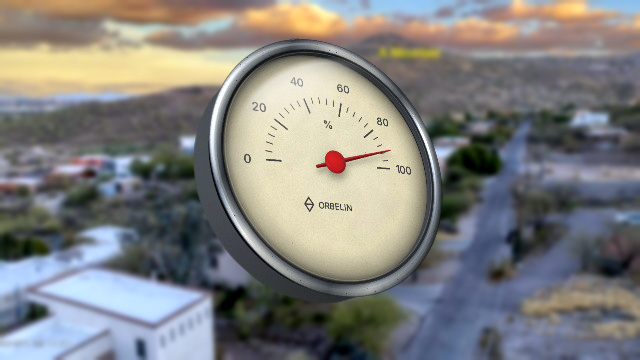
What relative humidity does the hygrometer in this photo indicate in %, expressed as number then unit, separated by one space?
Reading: 92 %
